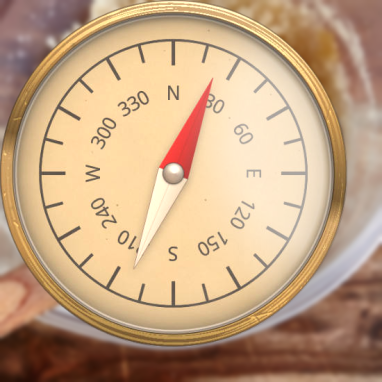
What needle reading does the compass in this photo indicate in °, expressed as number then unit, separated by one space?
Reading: 22.5 °
